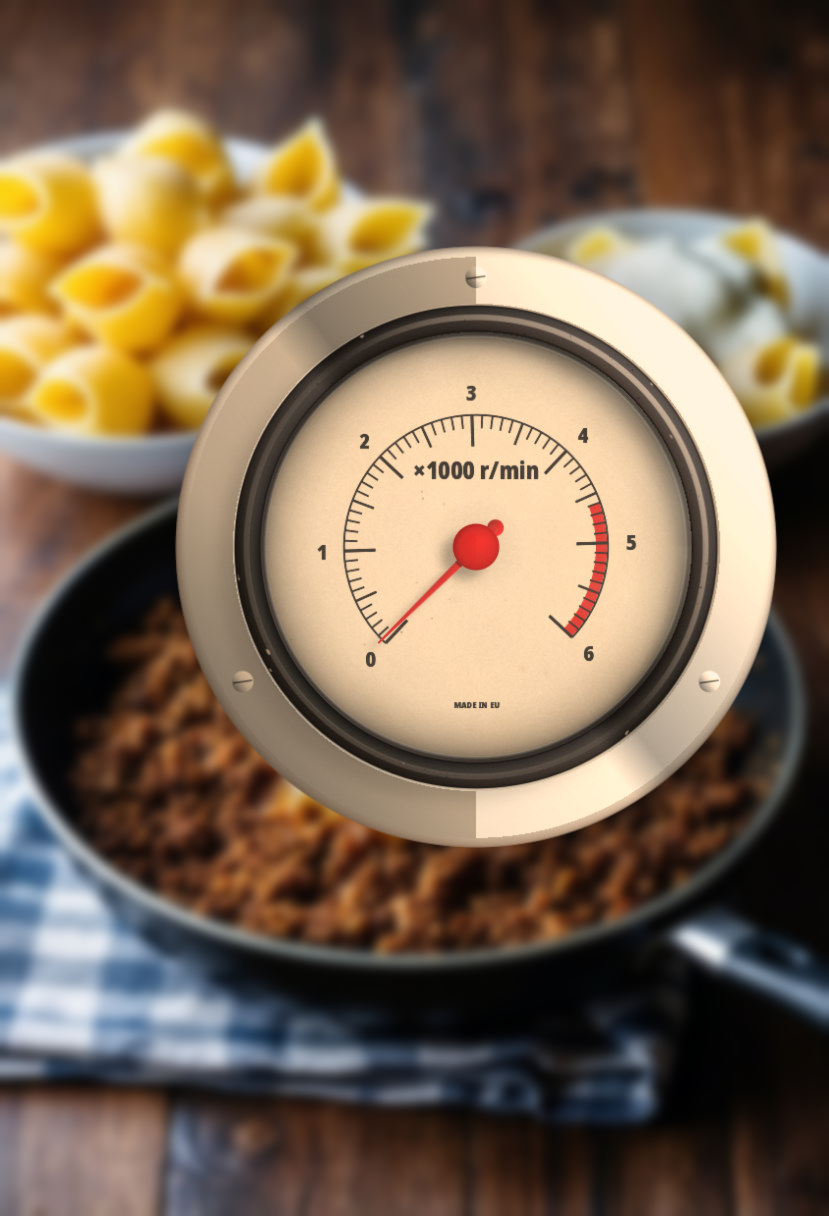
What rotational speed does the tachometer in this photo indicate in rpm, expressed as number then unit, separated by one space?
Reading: 50 rpm
